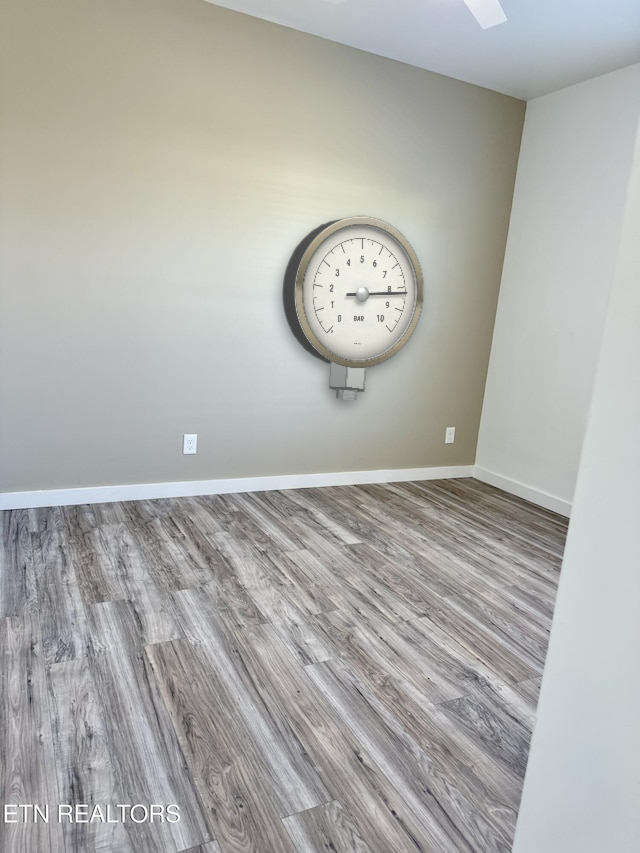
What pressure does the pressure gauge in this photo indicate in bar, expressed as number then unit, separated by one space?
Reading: 8.25 bar
